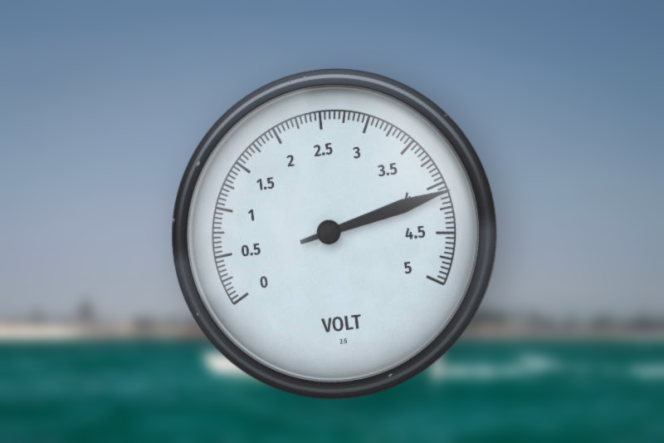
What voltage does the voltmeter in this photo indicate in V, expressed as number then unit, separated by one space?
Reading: 4.1 V
